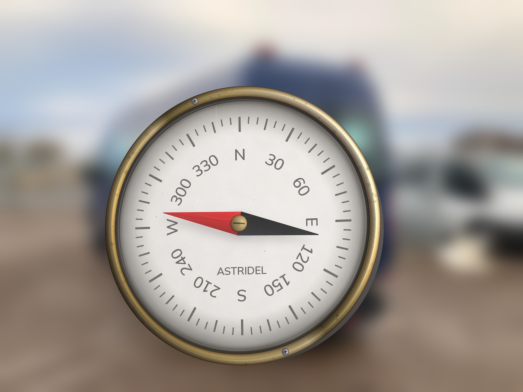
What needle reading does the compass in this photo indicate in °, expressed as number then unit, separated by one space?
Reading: 280 °
